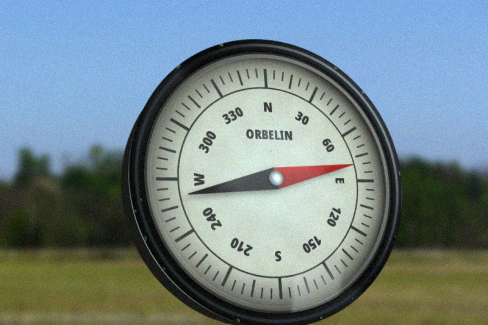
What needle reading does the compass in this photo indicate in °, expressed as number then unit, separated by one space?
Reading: 80 °
